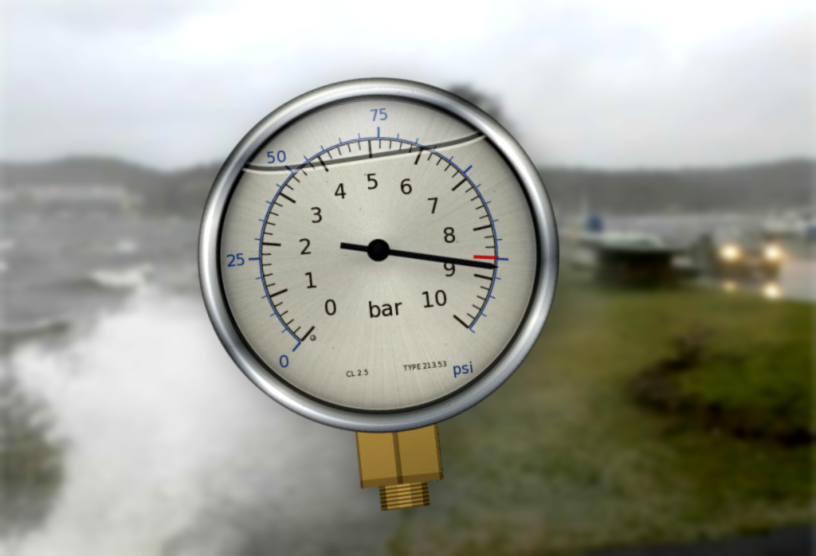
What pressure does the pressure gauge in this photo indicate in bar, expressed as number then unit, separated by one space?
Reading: 8.8 bar
